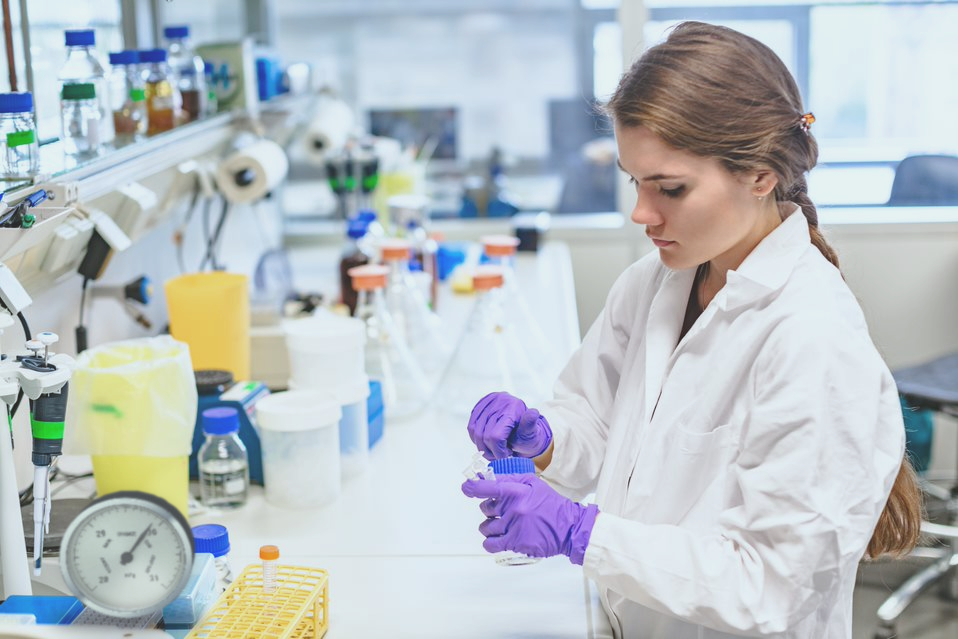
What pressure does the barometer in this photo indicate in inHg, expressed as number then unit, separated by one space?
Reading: 29.9 inHg
